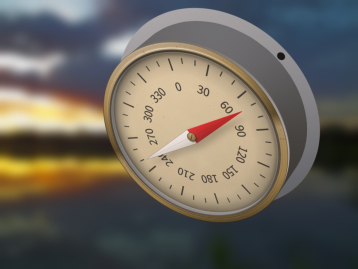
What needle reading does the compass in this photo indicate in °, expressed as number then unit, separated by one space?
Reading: 70 °
